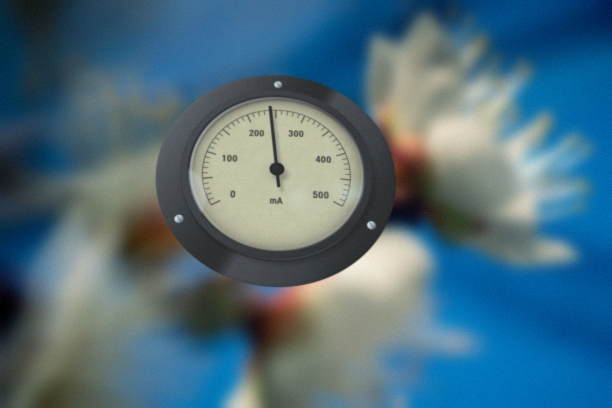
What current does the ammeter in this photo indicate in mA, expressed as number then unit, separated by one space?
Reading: 240 mA
